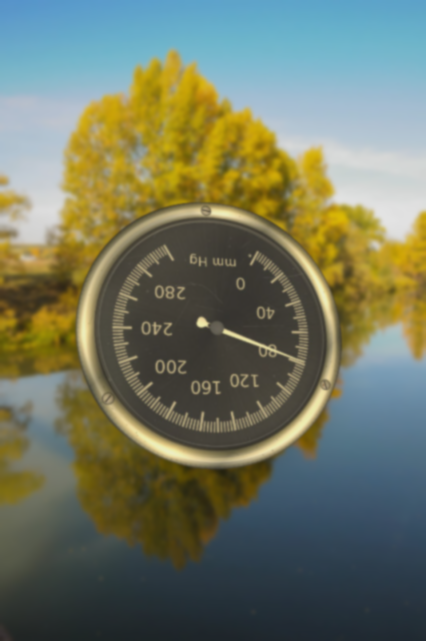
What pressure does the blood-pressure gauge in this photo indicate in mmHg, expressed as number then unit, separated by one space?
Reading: 80 mmHg
